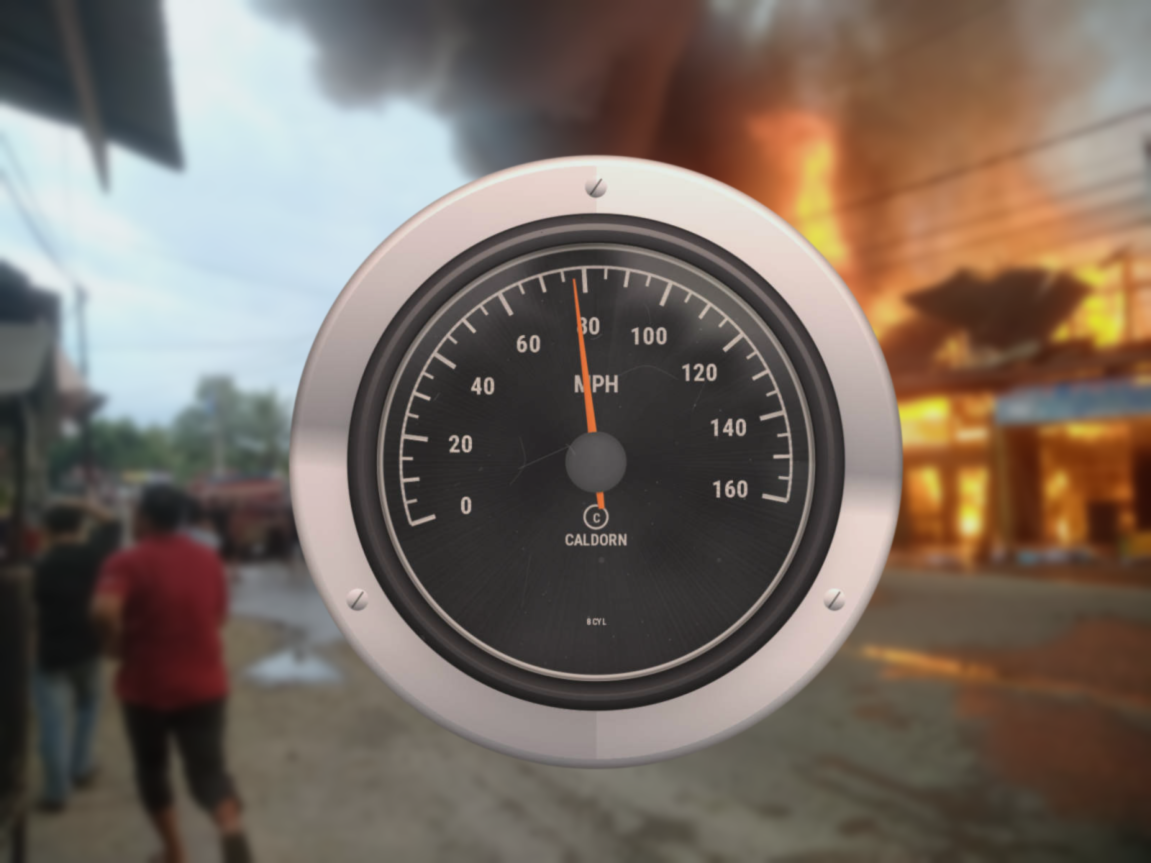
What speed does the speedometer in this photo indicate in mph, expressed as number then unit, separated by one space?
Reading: 77.5 mph
